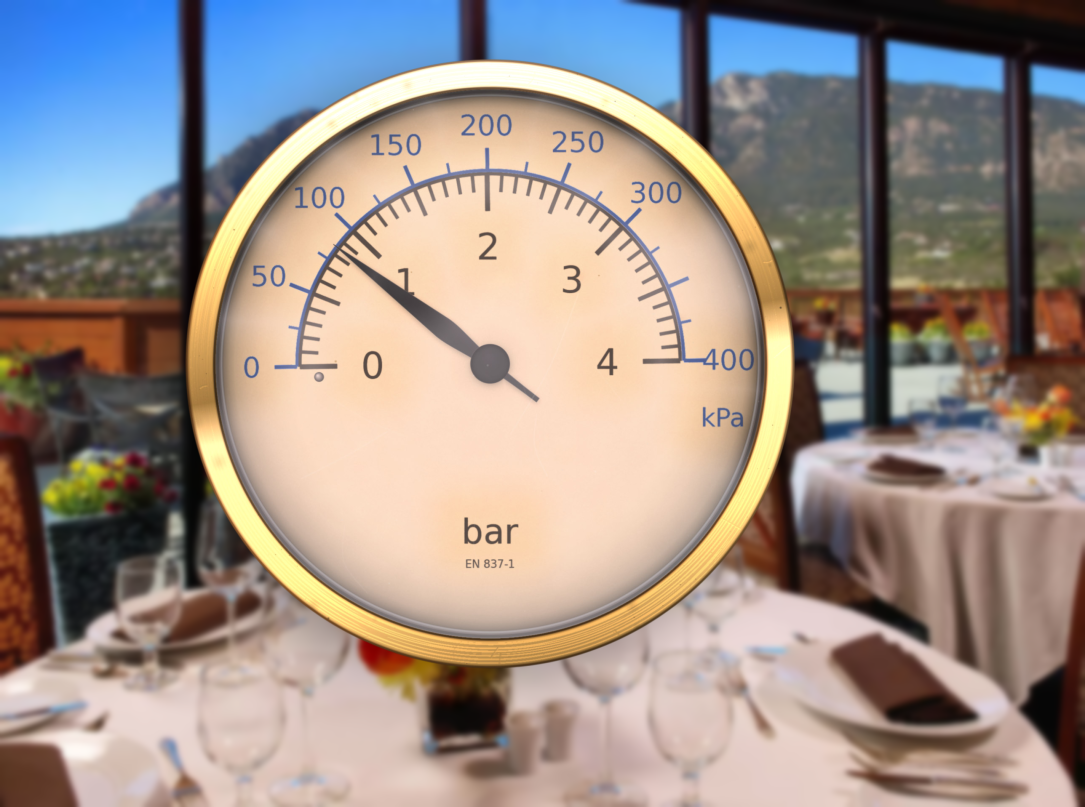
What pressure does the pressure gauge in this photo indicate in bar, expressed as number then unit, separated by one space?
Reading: 0.85 bar
